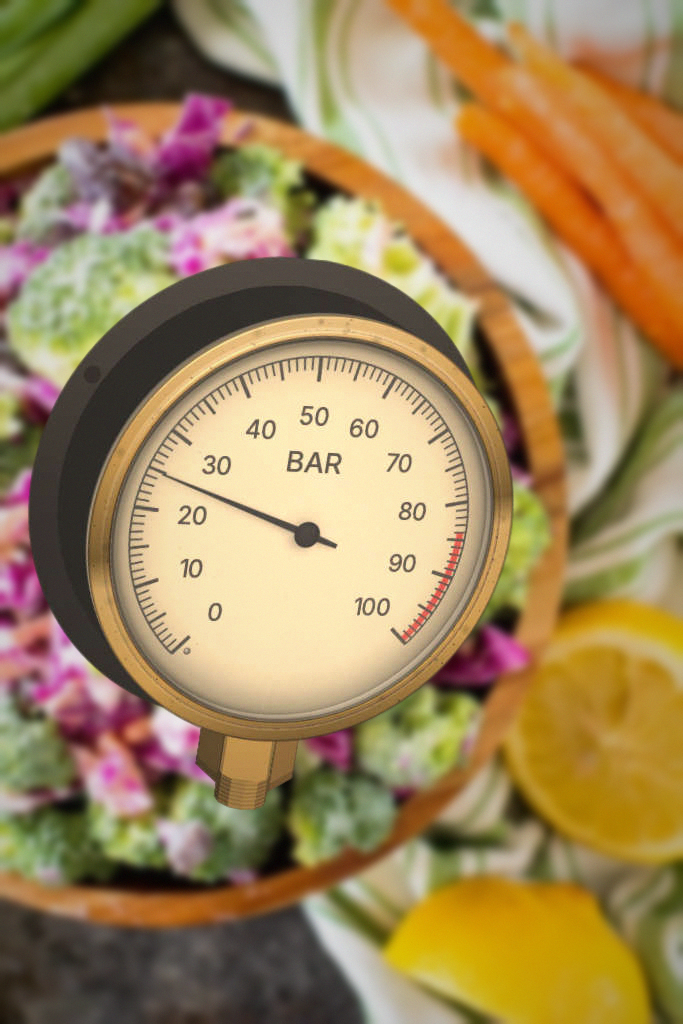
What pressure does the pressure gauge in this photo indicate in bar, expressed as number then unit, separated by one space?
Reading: 25 bar
